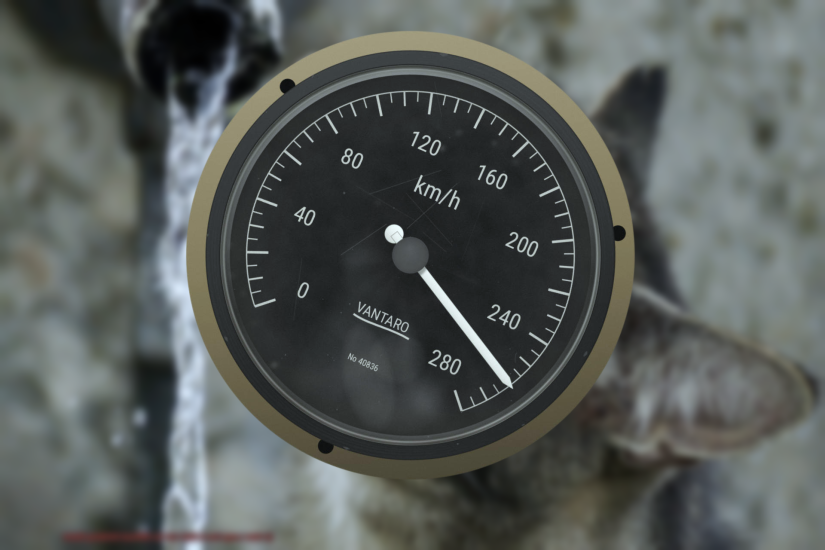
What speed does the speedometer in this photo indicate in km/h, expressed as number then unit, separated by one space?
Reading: 260 km/h
